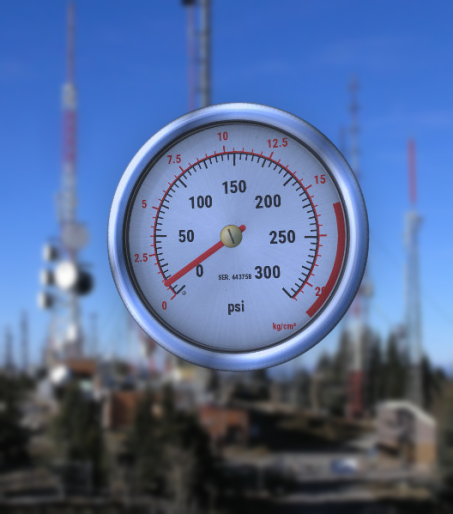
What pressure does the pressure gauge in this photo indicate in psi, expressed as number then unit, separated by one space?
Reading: 10 psi
